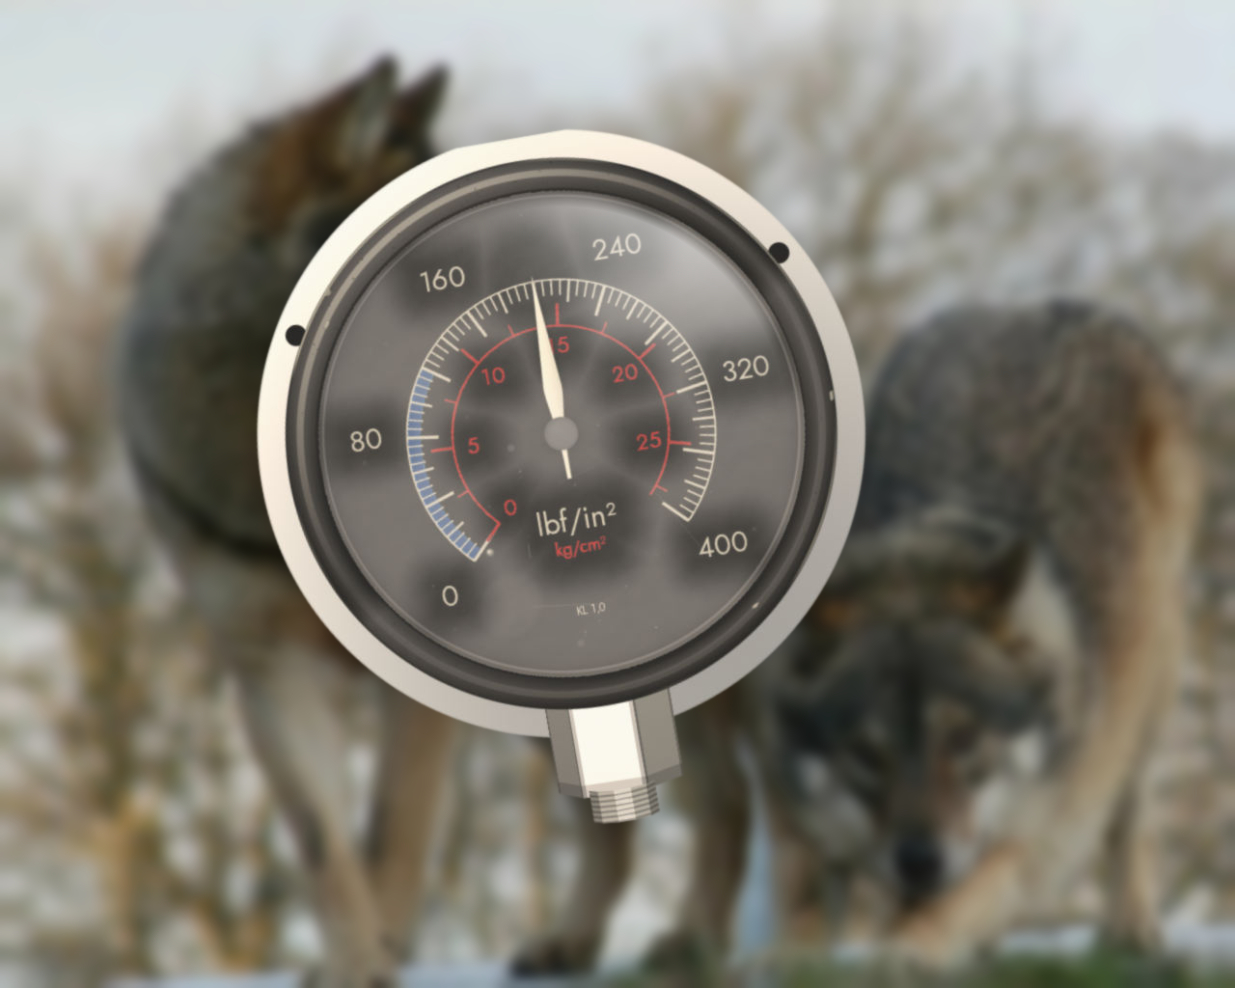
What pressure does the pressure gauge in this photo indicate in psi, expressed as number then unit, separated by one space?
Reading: 200 psi
